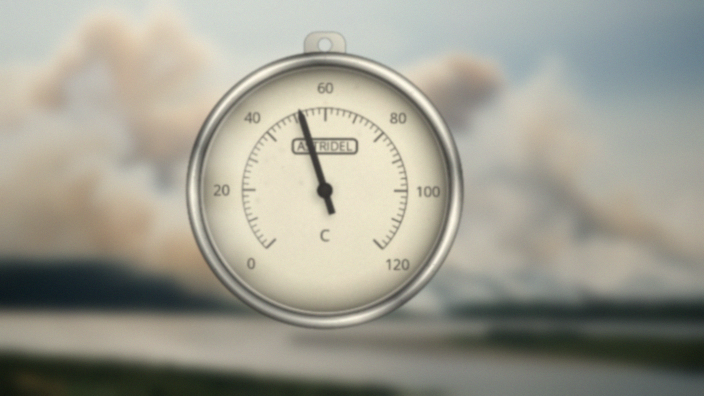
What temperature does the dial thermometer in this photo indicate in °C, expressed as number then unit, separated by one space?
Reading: 52 °C
